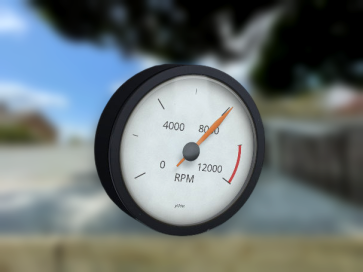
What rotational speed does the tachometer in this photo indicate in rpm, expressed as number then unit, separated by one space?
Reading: 8000 rpm
